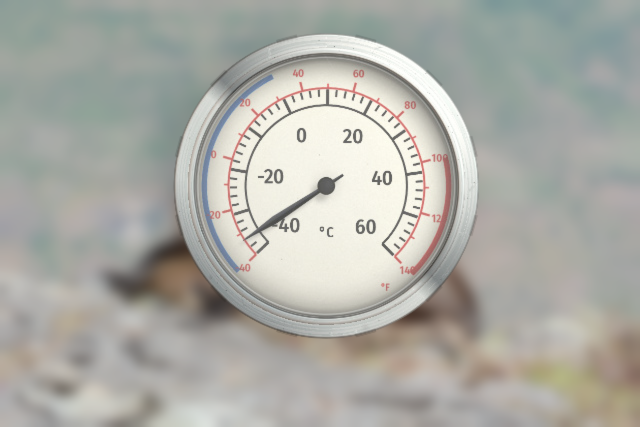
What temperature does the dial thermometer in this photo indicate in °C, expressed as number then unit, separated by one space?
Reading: -36 °C
